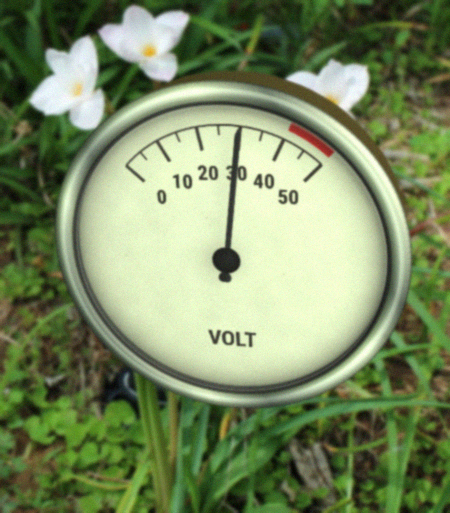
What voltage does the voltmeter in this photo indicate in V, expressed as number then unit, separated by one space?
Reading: 30 V
